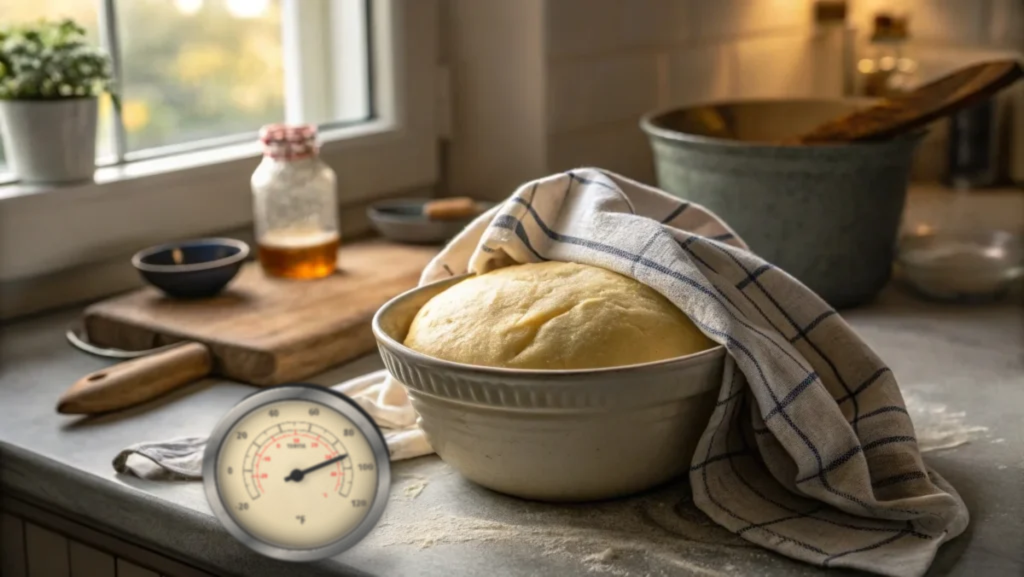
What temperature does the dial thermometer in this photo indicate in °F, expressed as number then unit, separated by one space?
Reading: 90 °F
